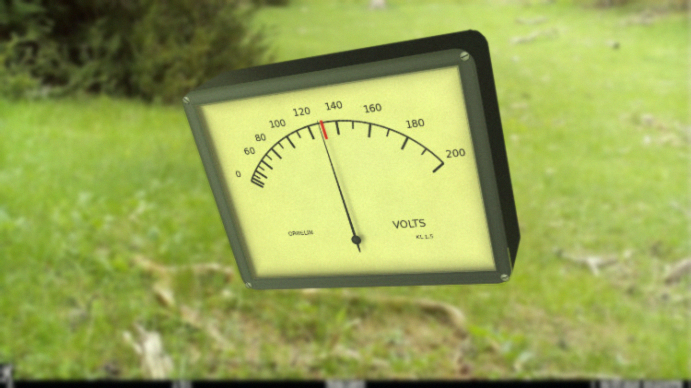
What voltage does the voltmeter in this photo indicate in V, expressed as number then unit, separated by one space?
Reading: 130 V
